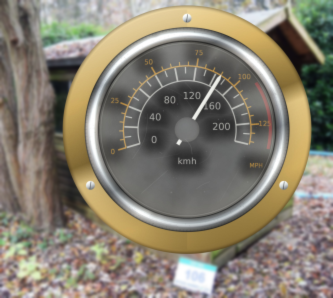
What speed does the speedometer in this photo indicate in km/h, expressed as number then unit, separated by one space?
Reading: 145 km/h
